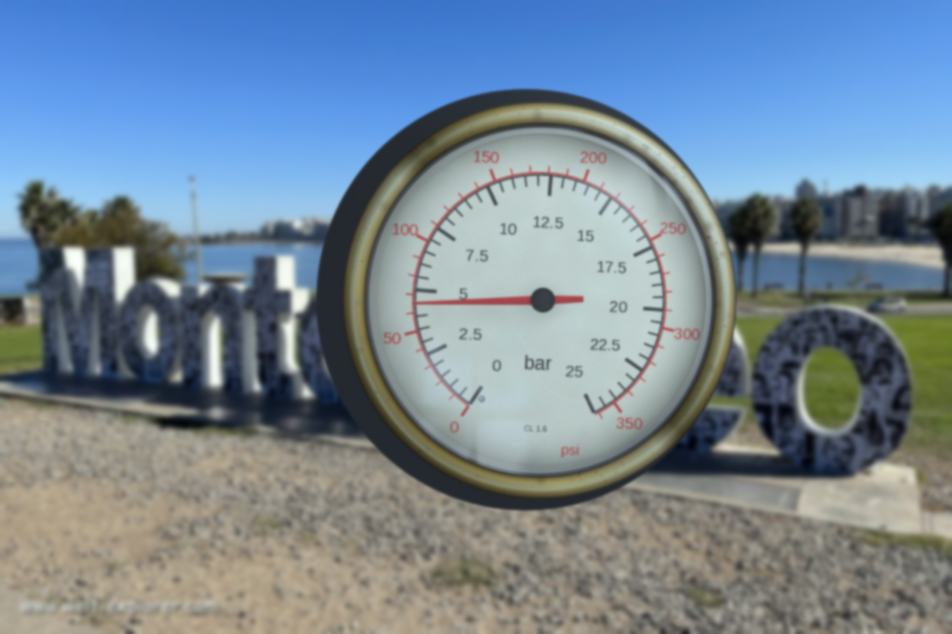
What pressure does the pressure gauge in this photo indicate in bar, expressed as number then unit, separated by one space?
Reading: 4.5 bar
